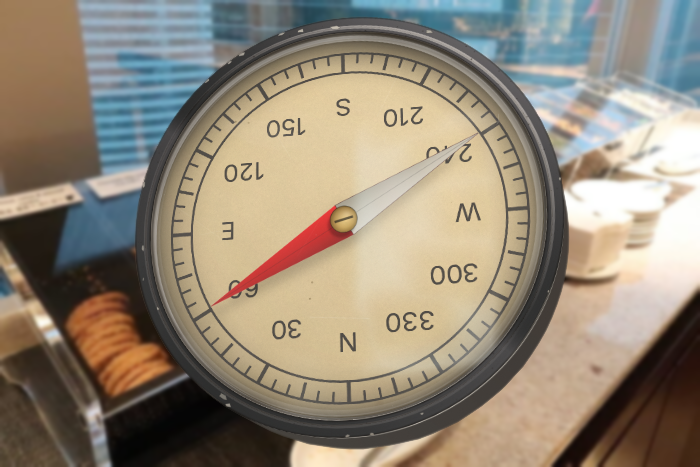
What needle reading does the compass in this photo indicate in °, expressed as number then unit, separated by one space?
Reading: 60 °
